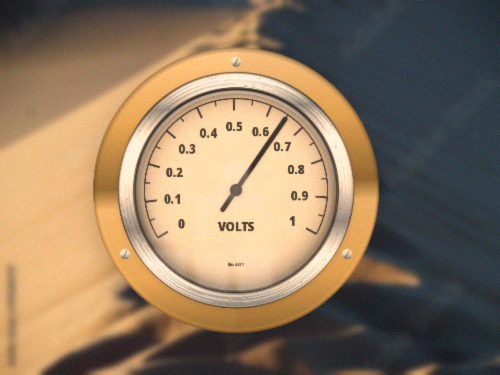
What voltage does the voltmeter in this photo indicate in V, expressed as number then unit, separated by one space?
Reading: 0.65 V
